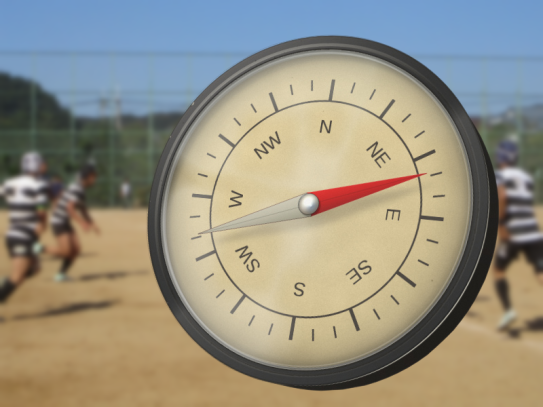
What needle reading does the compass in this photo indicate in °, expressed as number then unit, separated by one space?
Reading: 70 °
